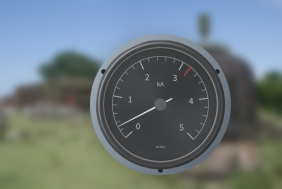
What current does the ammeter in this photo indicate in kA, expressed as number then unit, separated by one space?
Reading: 0.3 kA
